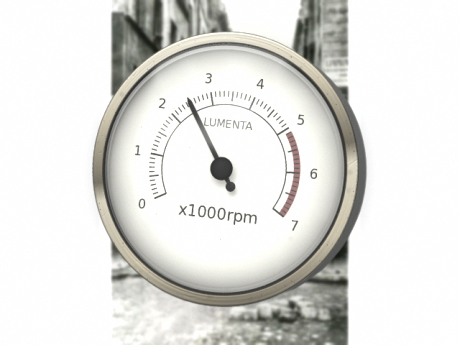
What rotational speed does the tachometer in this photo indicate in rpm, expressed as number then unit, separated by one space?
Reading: 2500 rpm
